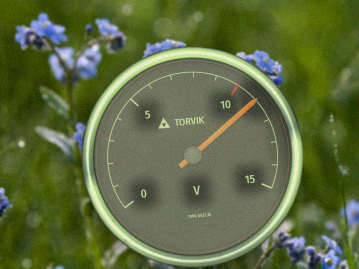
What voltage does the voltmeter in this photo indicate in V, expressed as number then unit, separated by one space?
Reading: 11 V
